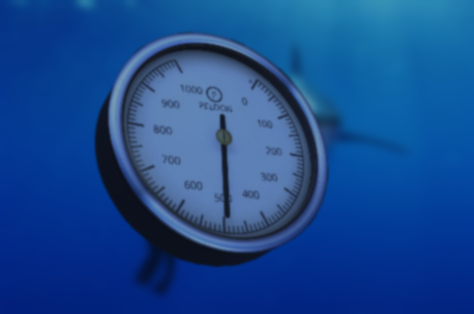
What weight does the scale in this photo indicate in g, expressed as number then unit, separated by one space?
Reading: 500 g
